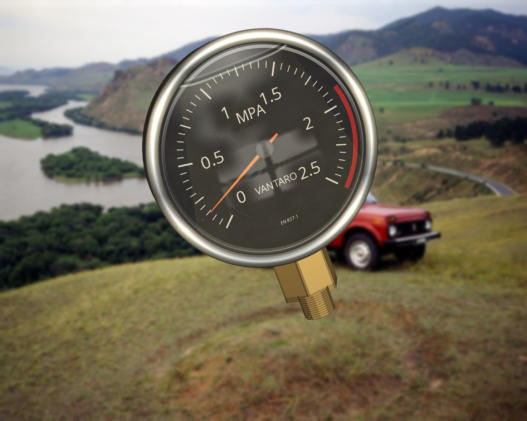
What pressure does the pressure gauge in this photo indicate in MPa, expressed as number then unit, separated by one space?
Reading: 0.15 MPa
